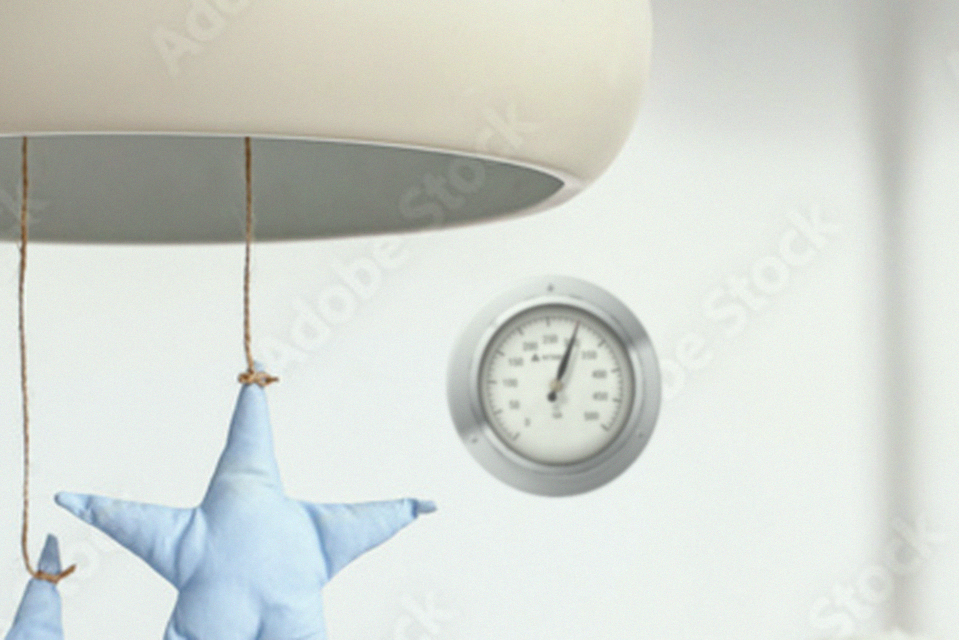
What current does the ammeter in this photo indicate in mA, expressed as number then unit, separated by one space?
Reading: 300 mA
